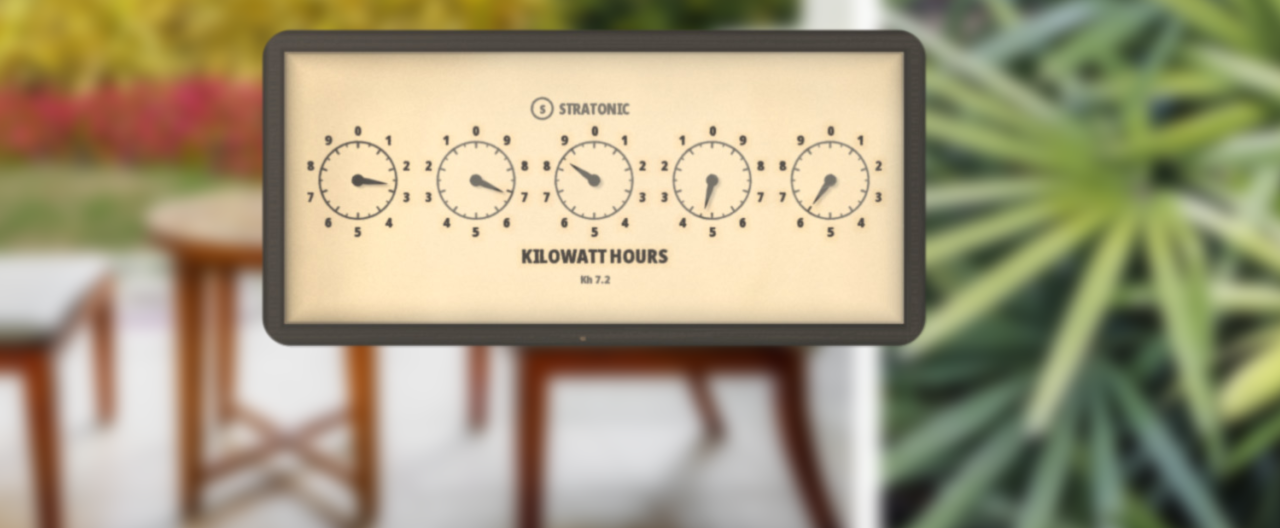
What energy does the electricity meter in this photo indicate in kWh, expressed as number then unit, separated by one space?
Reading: 26846 kWh
